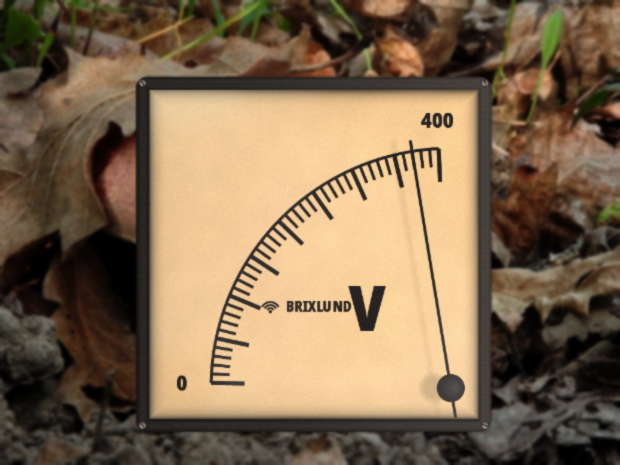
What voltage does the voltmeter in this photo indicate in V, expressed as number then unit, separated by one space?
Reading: 370 V
